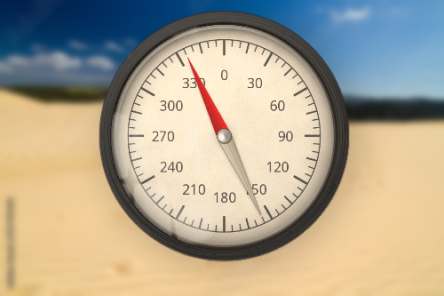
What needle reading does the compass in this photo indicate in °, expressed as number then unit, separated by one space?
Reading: 335 °
